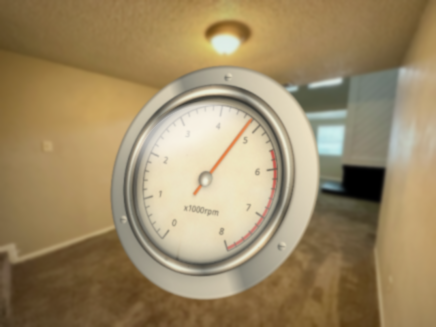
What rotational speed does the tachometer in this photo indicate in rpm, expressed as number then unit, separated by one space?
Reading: 4800 rpm
